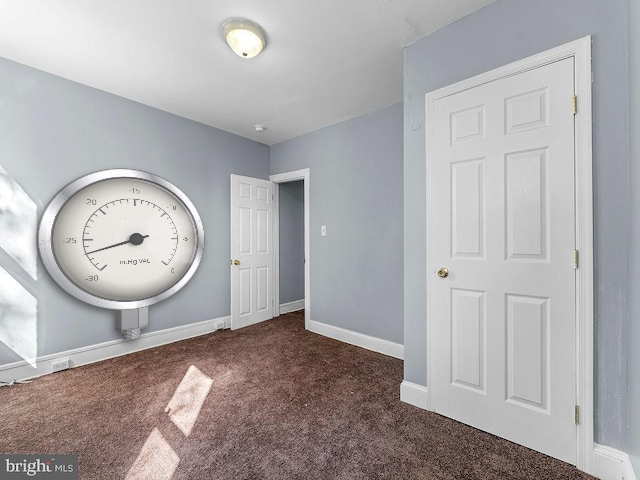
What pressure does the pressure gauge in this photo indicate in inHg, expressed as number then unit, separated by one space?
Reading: -27 inHg
